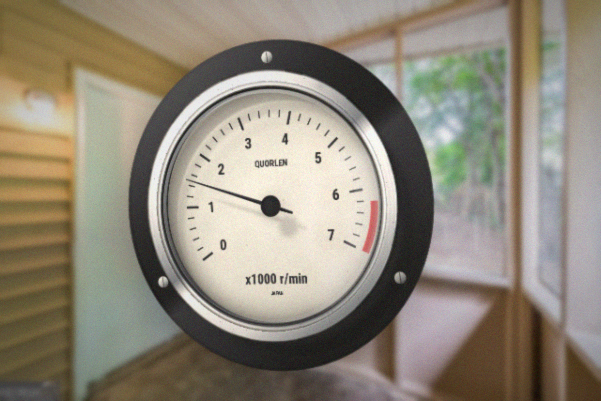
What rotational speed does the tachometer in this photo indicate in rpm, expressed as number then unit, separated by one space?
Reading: 1500 rpm
